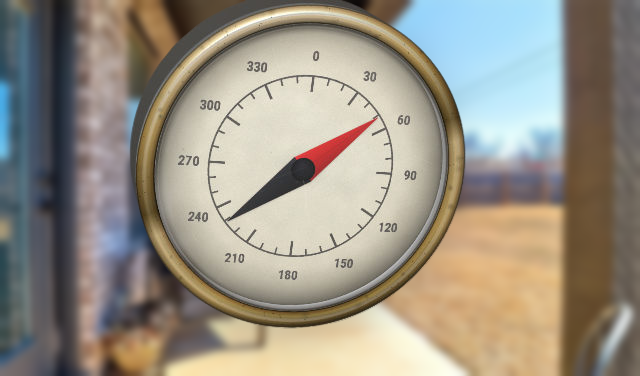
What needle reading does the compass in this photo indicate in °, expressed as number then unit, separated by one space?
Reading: 50 °
